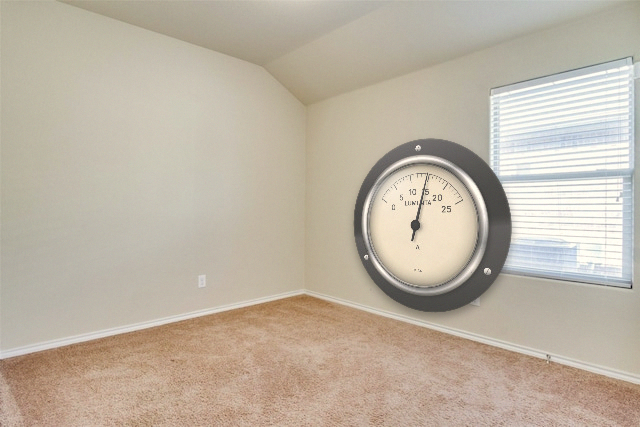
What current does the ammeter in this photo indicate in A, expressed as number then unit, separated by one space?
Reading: 15 A
